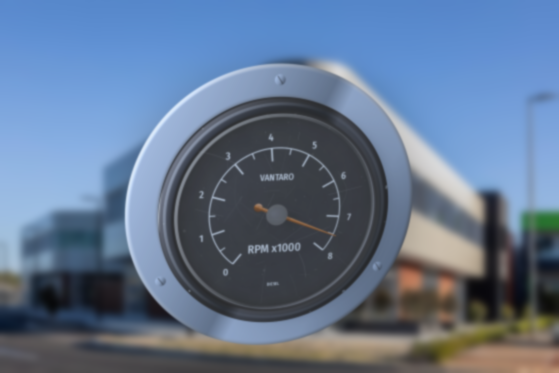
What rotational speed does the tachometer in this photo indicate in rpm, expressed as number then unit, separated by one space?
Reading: 7500 rpm
